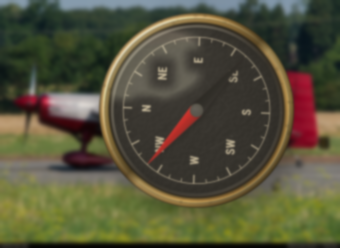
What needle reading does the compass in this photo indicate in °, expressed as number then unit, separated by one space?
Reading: 310 °
